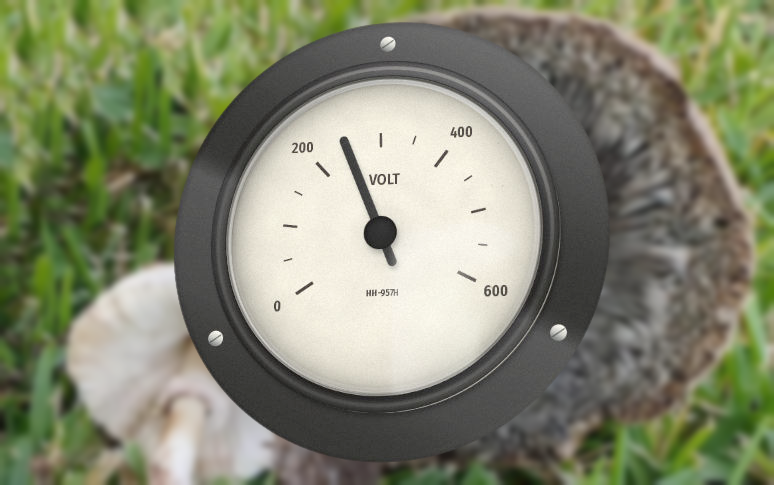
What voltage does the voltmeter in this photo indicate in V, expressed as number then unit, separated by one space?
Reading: 250 V
